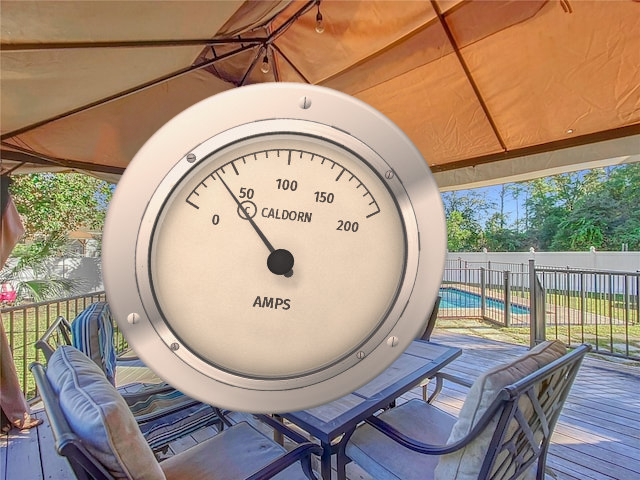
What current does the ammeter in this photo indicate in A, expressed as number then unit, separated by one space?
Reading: 35 A
